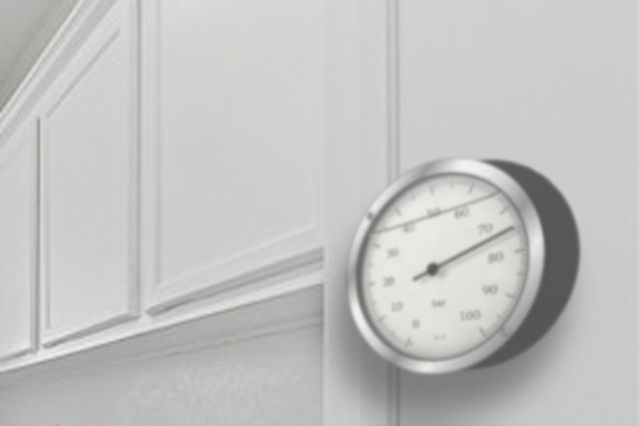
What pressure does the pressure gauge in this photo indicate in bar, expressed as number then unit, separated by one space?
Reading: 75 bar
